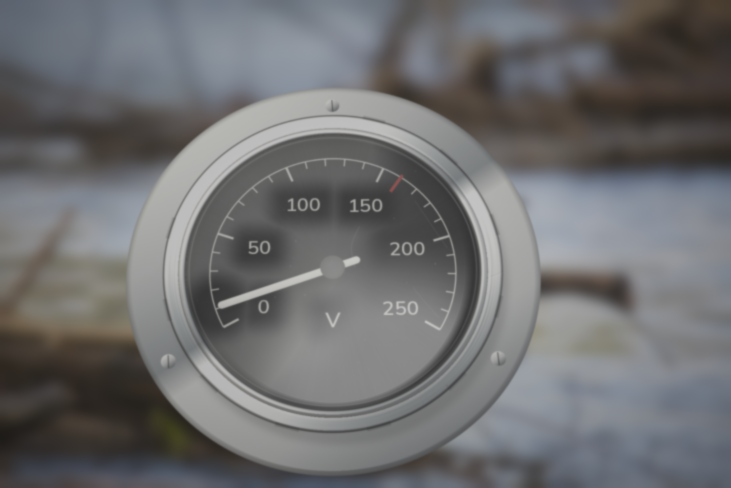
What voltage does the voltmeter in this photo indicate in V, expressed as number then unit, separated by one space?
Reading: 10 V
